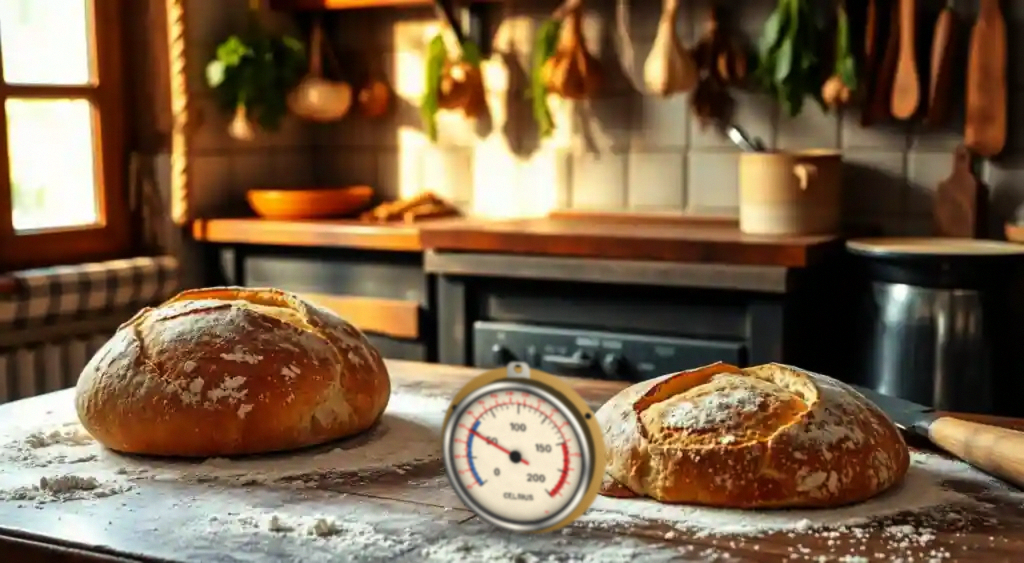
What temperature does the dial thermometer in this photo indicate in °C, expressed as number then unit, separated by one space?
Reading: 50 °C
